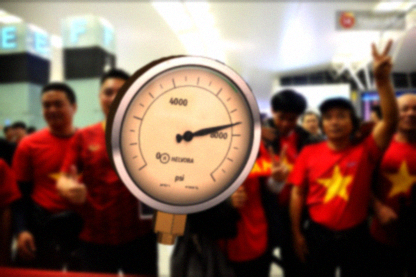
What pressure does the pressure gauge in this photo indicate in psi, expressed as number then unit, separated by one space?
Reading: 7500 psi
